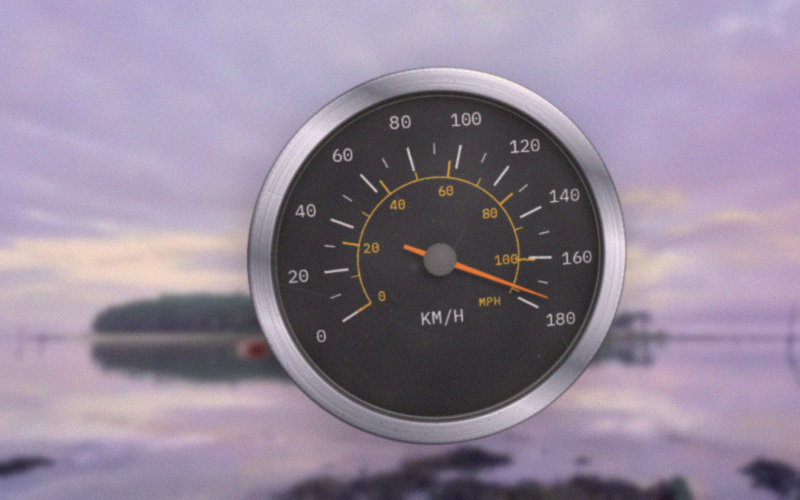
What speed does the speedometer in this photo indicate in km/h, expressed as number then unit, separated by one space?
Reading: 175 km/h
